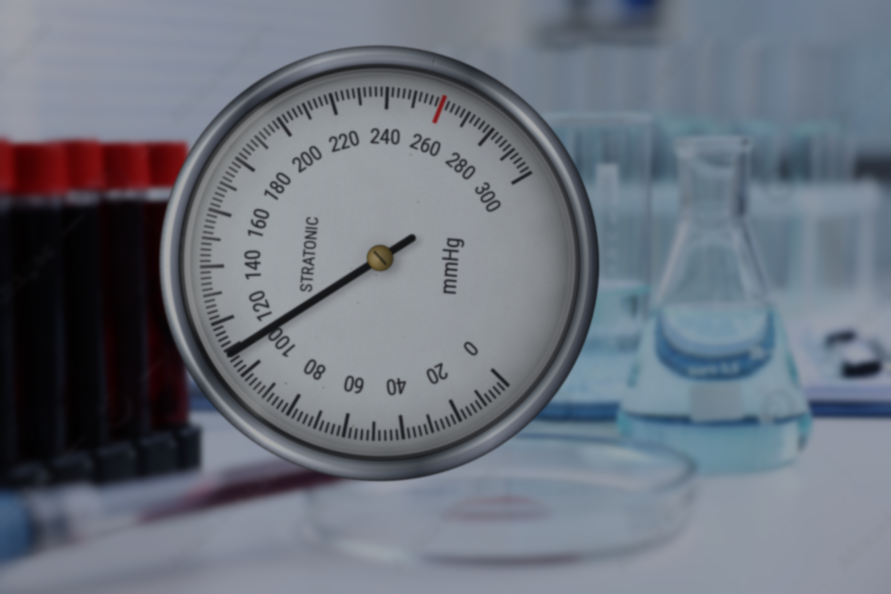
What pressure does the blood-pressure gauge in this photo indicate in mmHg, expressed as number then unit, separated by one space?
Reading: 108 mmHg
